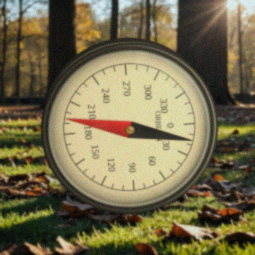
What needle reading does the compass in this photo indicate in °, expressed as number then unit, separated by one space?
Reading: 195 °
